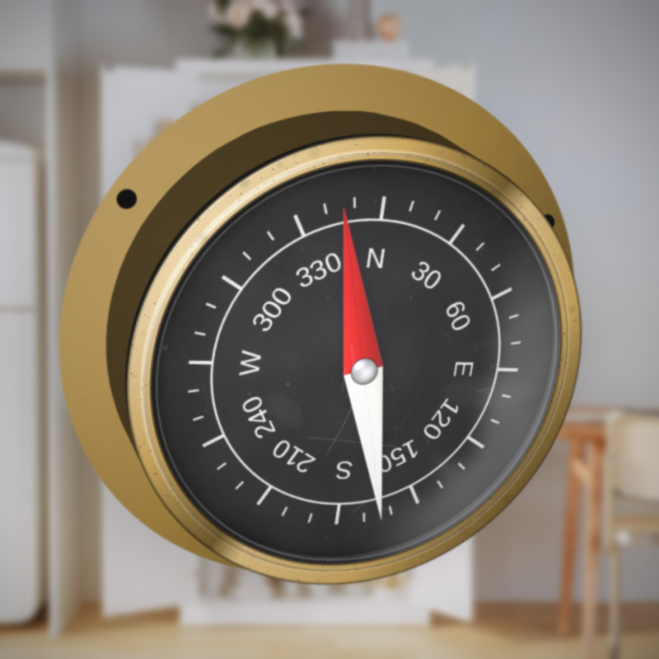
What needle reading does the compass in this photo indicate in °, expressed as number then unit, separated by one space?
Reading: 345 °
